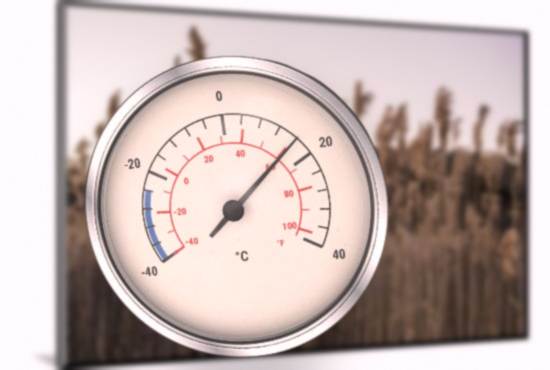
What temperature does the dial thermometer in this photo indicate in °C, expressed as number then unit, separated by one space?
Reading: 16 °C
